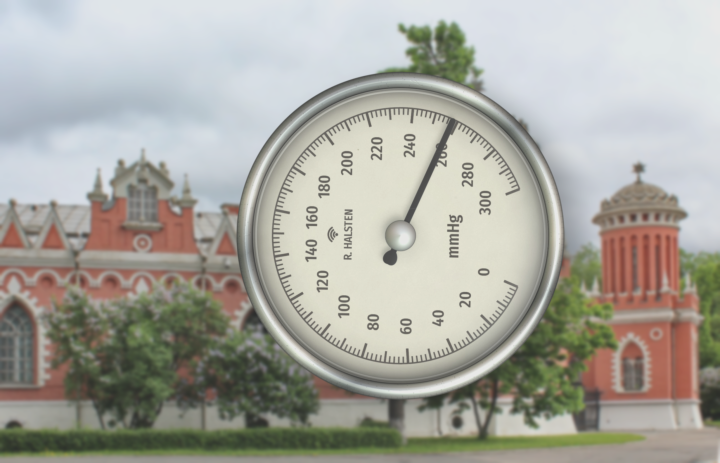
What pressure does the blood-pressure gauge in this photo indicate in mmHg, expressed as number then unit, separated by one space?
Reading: 258 mmHg
